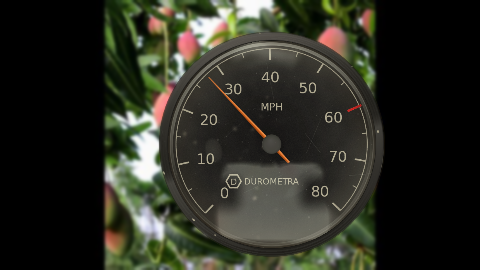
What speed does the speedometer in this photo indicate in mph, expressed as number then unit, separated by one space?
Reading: 27.5 mph
